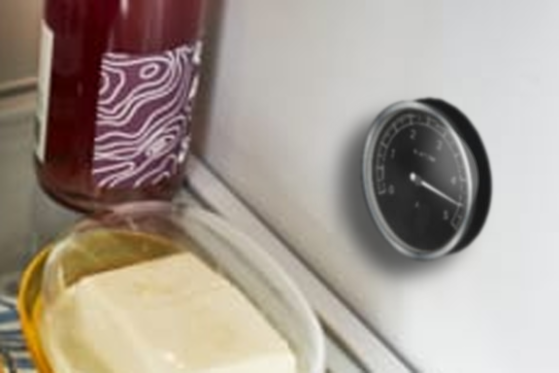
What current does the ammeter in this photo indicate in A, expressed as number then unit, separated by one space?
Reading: 4.5 A
